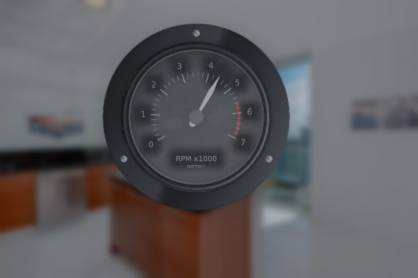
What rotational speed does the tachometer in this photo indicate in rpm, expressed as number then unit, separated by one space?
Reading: 4400 rpm
